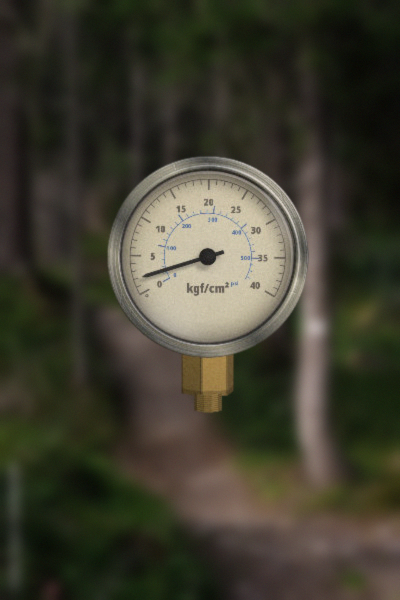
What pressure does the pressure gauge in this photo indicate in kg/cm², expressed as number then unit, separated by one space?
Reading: 2 kg/cm²
